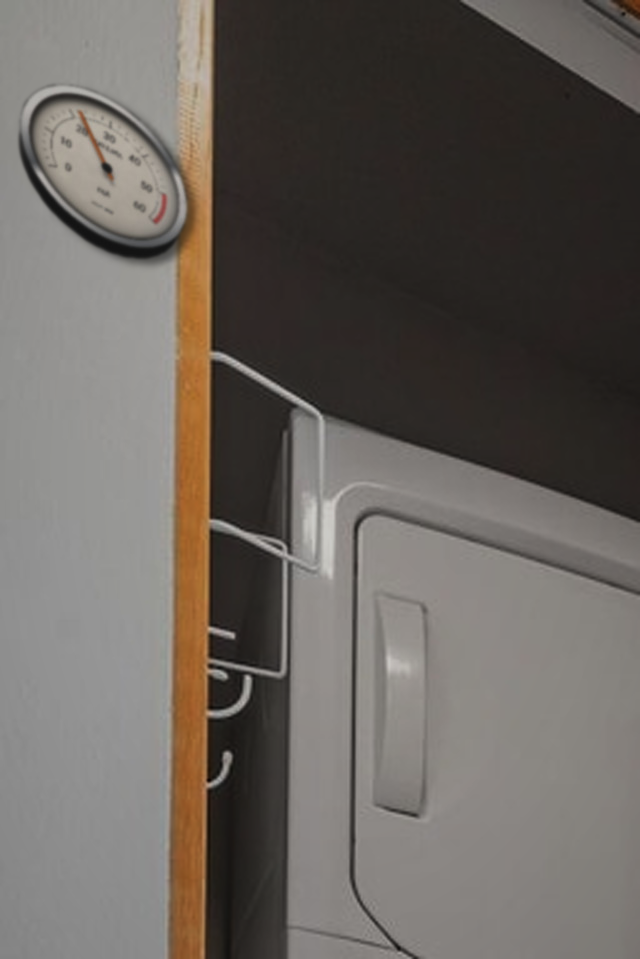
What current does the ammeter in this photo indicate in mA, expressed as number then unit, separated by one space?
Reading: 22 mA
